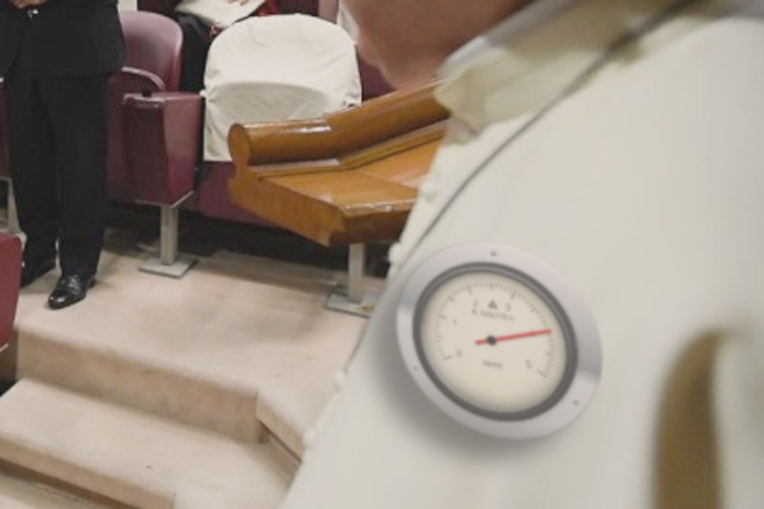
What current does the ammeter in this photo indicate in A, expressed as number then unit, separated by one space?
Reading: 4 A
